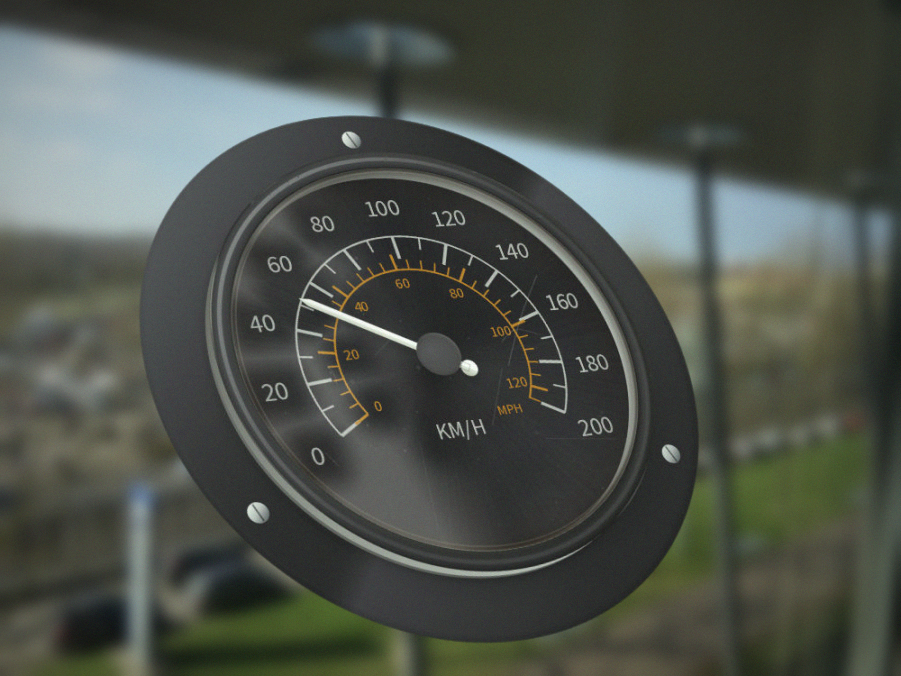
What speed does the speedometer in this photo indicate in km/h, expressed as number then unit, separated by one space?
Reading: 50 km/h
